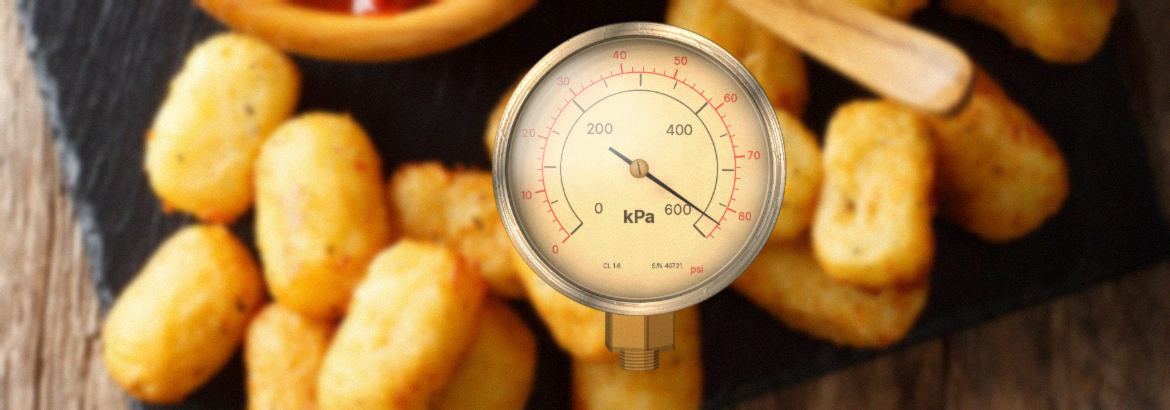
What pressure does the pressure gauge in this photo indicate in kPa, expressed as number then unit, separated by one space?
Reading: 575 kPa
